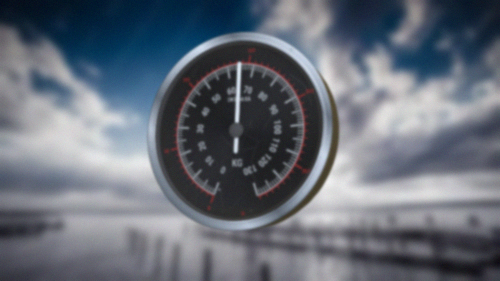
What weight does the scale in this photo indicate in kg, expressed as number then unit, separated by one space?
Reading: 65 kg
